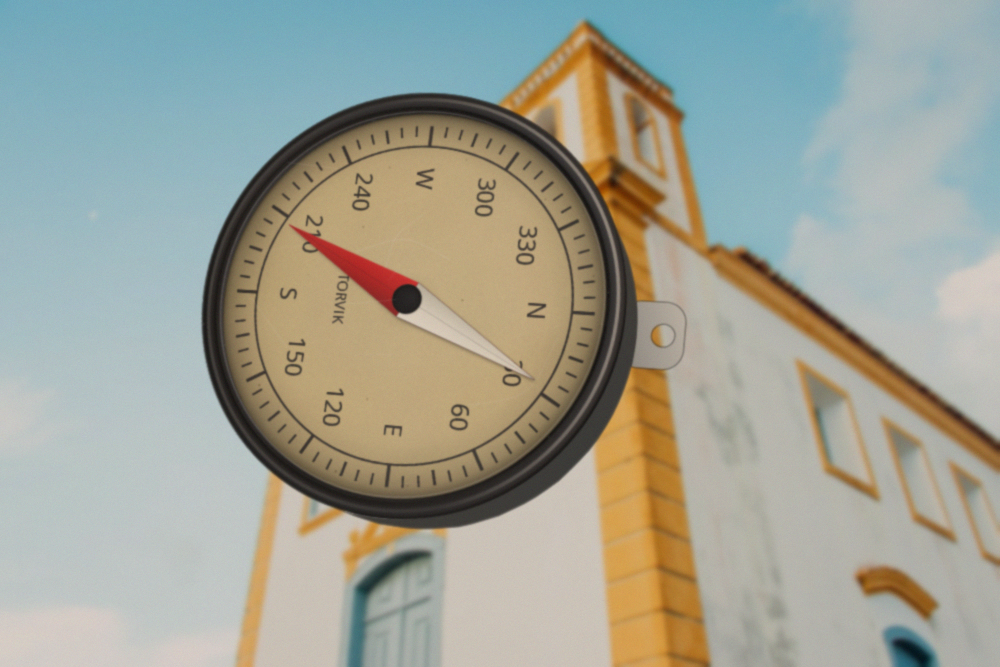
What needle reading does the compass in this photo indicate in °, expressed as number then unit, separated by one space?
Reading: 207.5 °
